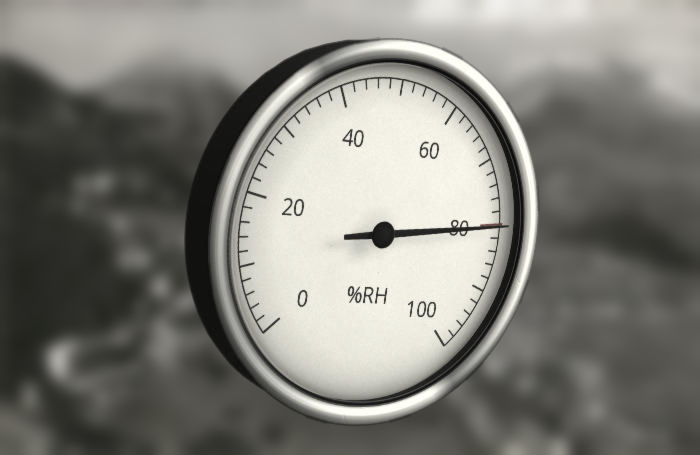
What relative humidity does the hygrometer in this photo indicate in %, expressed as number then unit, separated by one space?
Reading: 80 %
